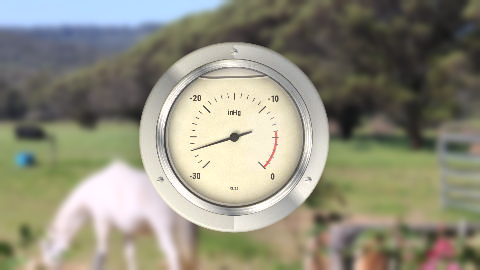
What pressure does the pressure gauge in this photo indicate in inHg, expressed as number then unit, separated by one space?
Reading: -27 inHg
